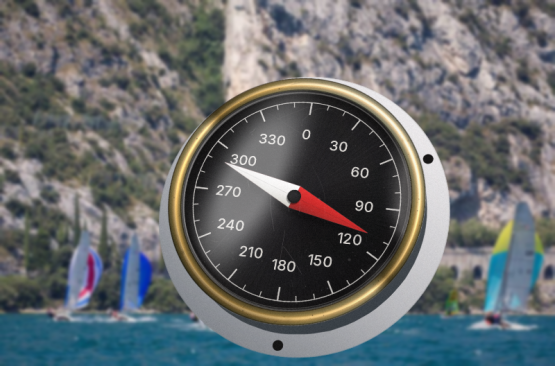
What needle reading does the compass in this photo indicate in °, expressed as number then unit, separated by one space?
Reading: 110 °
